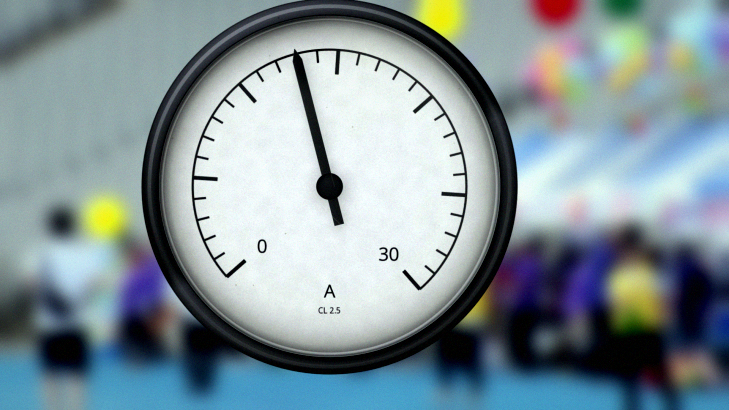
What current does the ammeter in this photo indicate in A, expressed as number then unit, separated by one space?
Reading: 13 A
